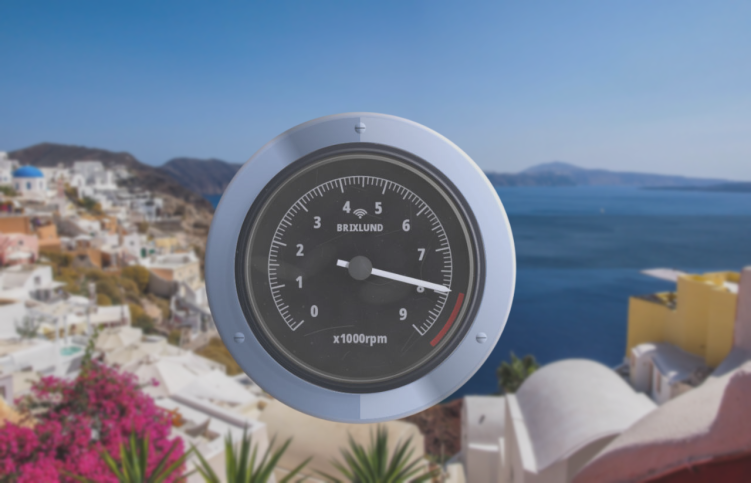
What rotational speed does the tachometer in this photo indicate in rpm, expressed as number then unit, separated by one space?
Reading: 7900 rpm
